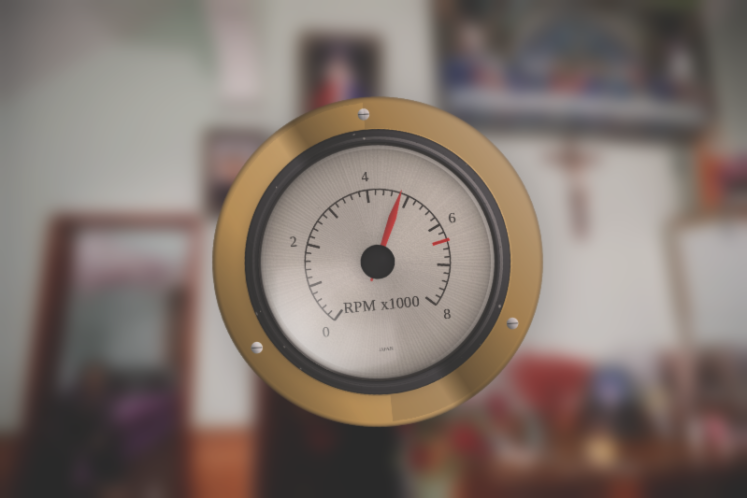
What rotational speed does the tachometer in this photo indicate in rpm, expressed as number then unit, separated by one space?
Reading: 4800 rpm
